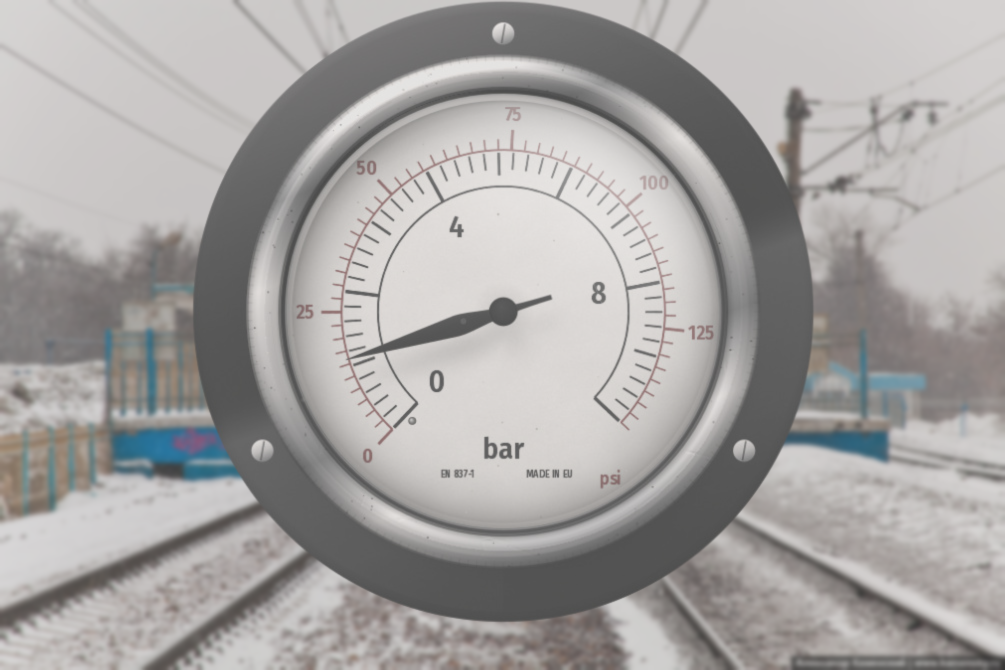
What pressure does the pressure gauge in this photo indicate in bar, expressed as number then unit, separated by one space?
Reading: 1.1 bar
